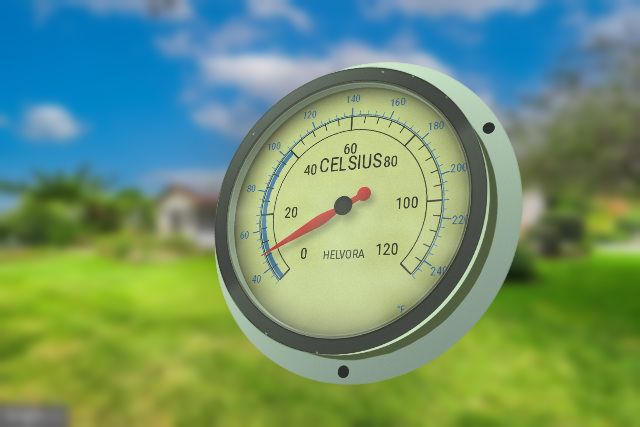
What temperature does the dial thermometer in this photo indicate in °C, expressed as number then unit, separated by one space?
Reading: 8 °C
